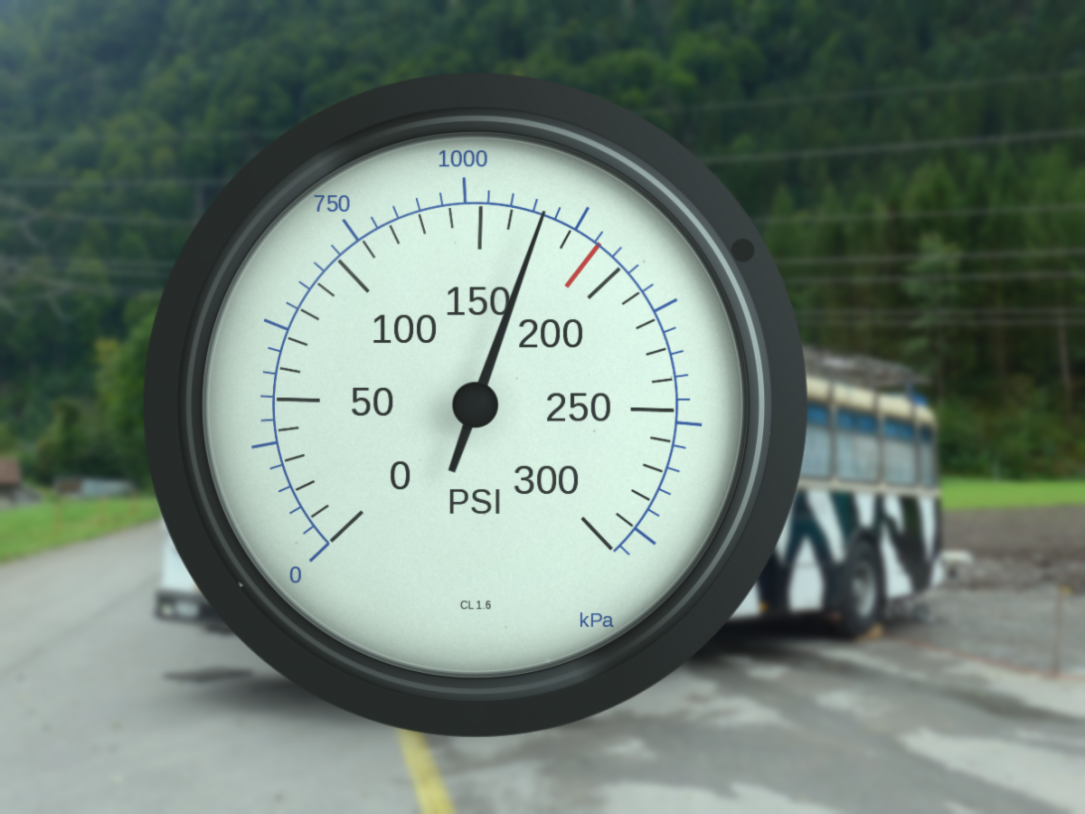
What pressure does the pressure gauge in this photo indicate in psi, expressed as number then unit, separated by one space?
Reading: 170 psi
